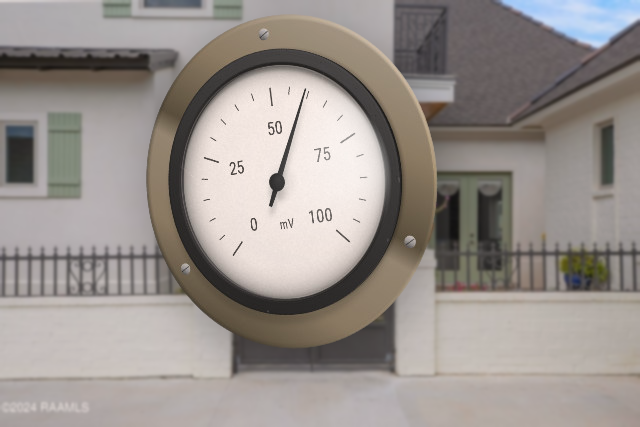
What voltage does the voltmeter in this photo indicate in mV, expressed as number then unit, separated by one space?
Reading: 60 mV
